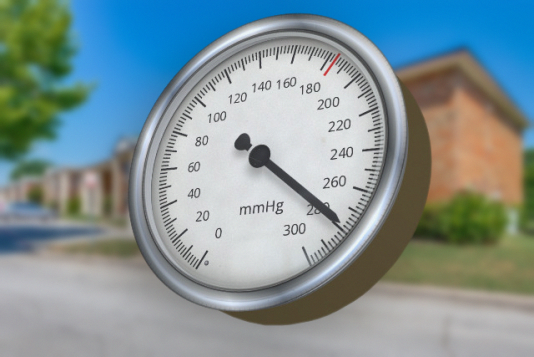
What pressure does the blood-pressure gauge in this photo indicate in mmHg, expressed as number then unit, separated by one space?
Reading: 278 mmHg
